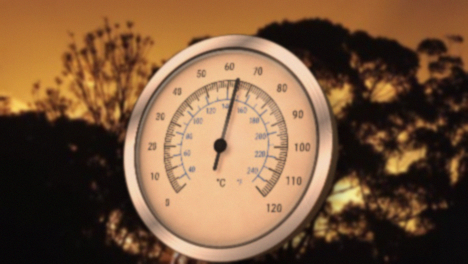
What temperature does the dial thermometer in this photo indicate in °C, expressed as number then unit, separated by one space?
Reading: 65 °C
